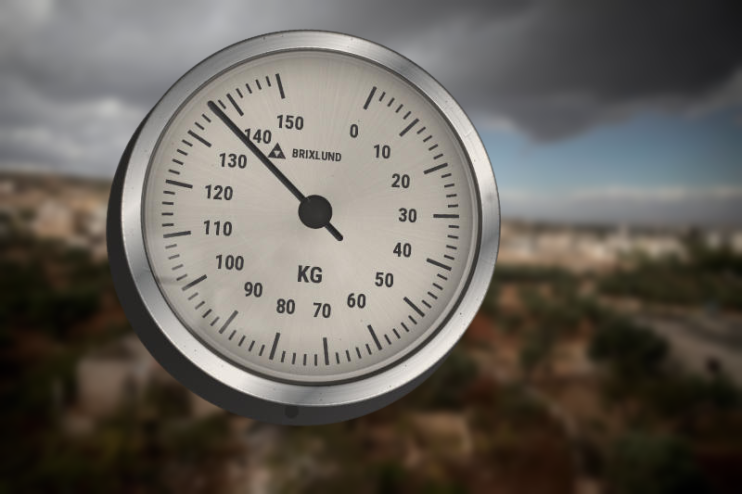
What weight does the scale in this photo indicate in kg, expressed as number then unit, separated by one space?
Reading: 136 kg
